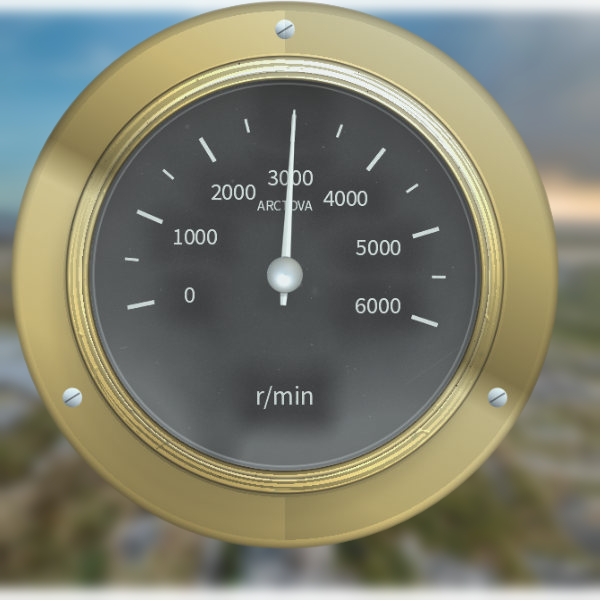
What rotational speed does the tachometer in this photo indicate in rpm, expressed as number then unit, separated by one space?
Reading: 3000 rpm
